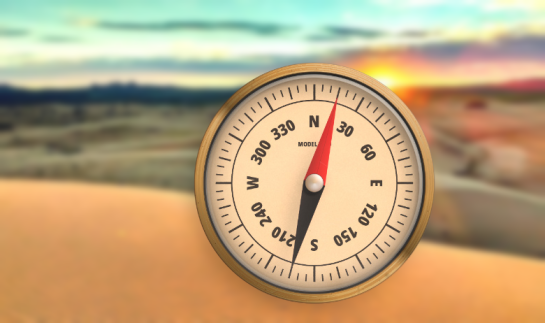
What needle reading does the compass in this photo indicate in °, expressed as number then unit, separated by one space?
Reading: 15 °
